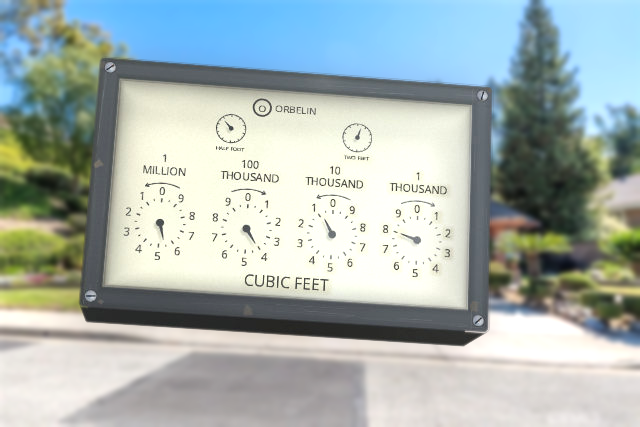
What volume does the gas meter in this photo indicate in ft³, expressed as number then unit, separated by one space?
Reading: 540800 ft³
